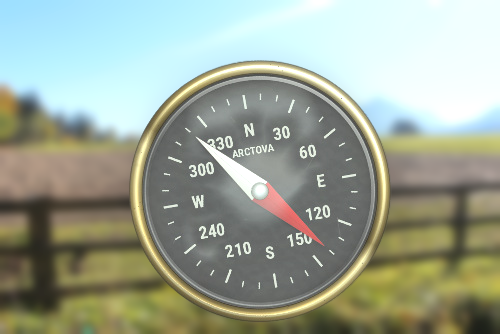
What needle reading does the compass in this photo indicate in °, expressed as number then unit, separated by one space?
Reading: 140 °
